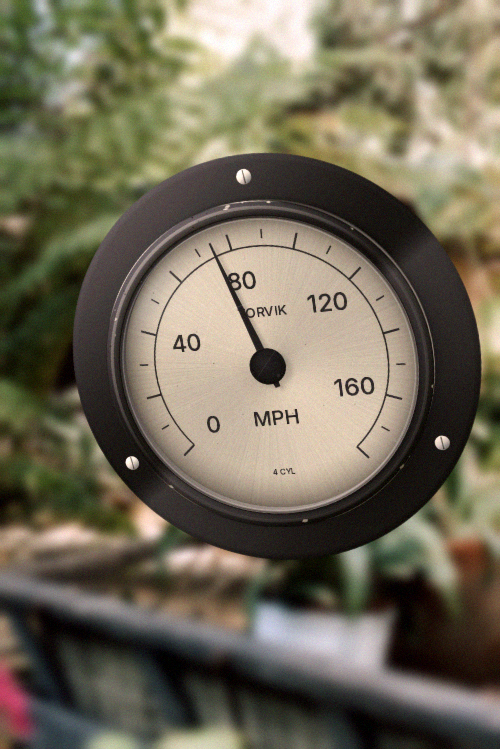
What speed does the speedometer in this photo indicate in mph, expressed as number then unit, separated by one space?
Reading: 75 mph
